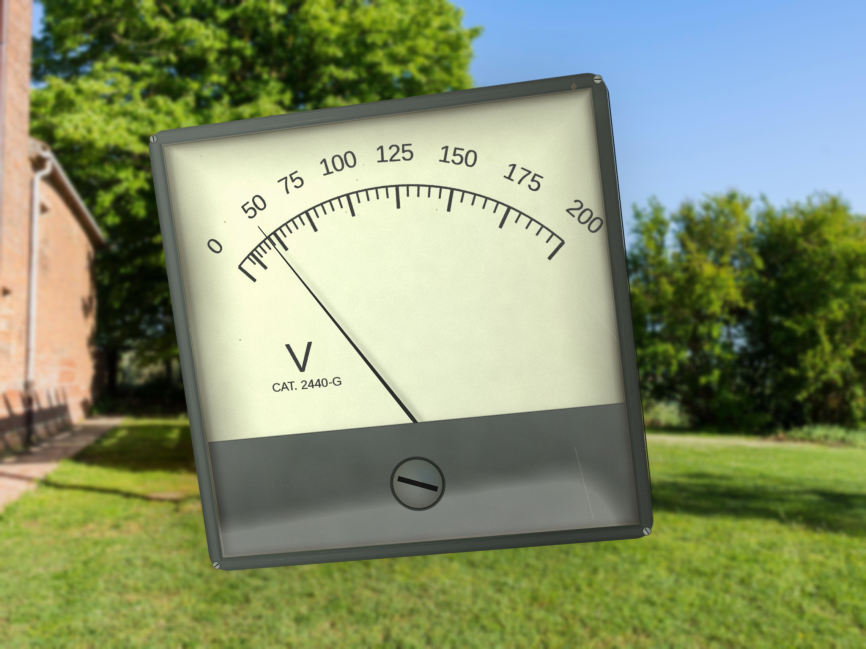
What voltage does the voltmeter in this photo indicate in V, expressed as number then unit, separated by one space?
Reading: 45 V
